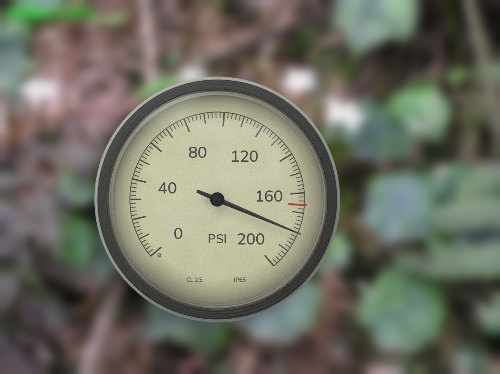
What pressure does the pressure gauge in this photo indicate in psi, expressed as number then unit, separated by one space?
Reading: 180 psi
